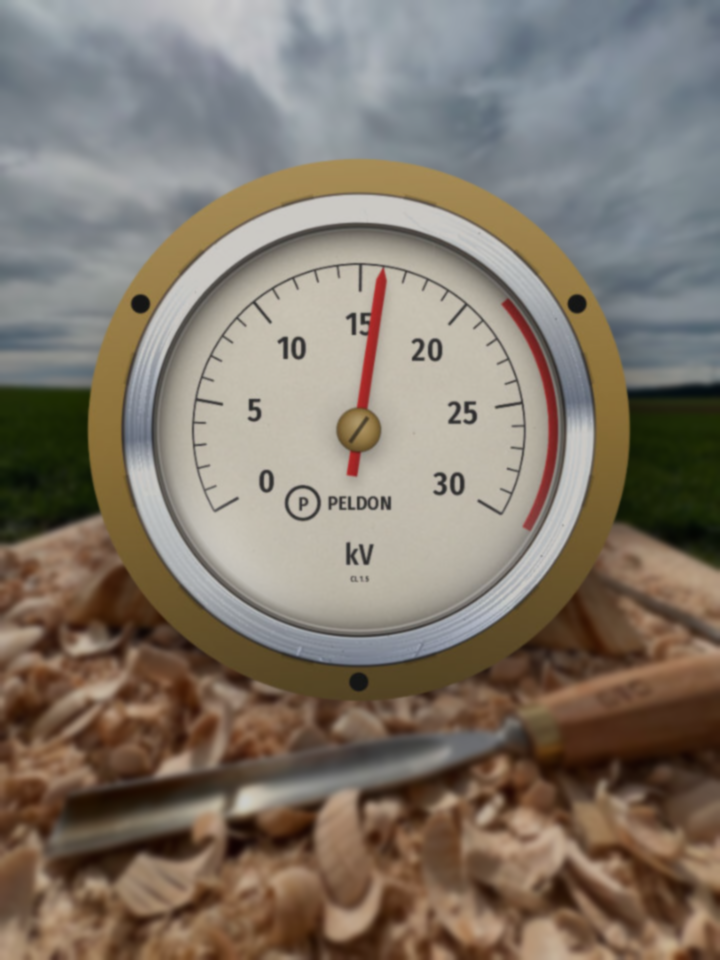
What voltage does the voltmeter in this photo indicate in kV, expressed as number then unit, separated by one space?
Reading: 16 kV
